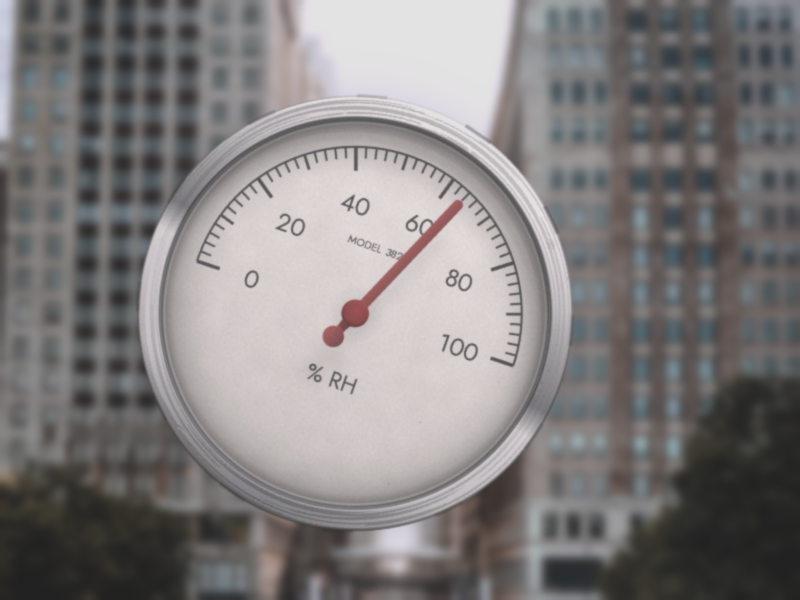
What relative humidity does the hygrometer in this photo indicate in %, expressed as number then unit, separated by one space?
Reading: 64 %
